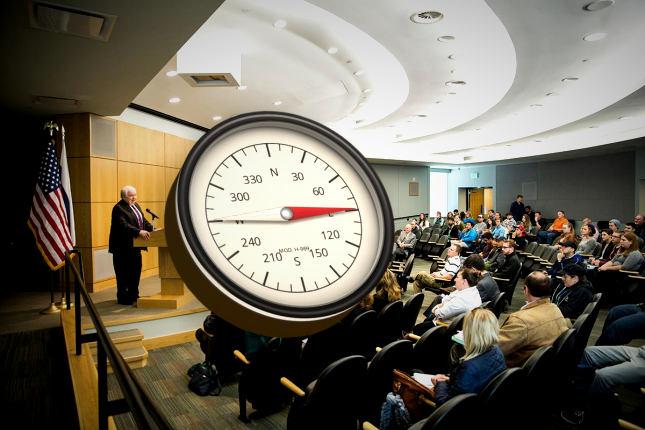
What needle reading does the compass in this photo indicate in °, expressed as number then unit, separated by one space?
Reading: 90 °
